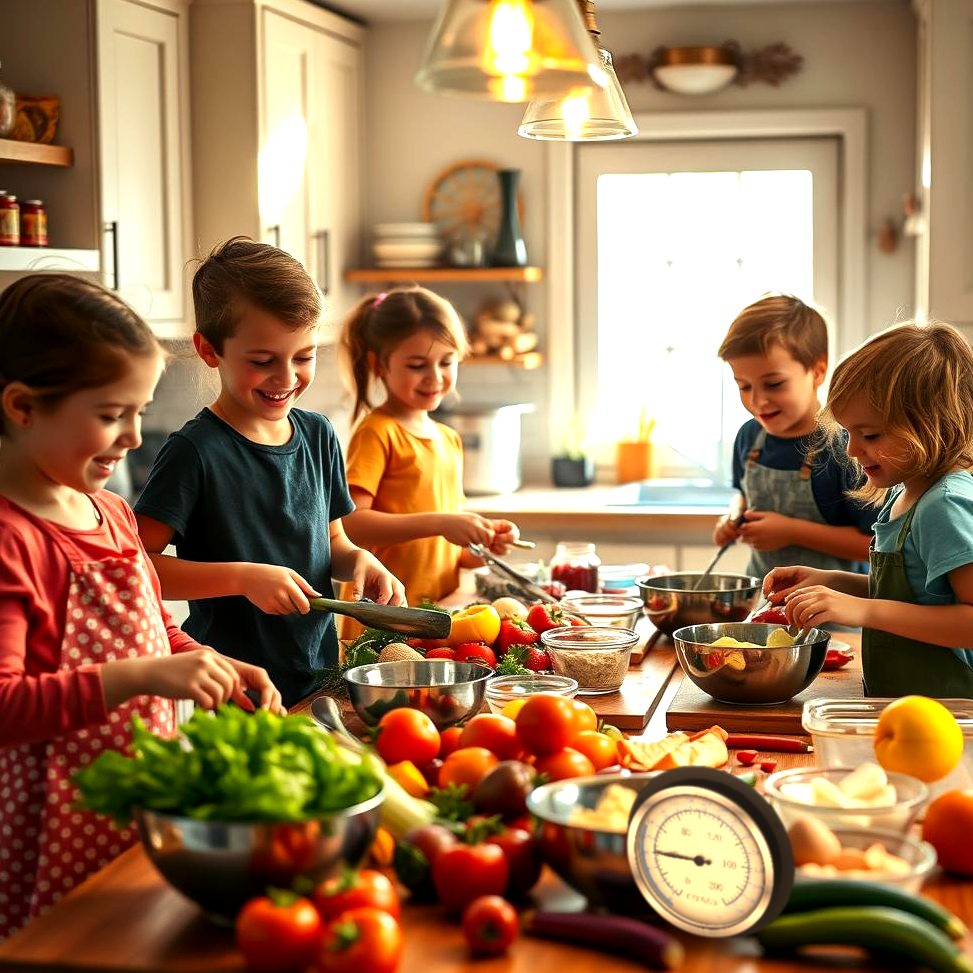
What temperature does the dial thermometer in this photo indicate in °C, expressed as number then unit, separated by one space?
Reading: 40 °C
